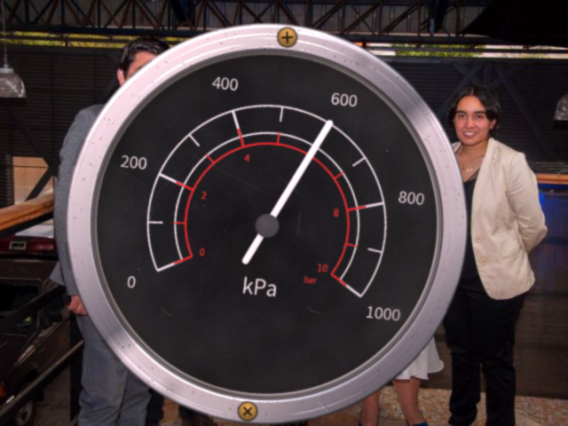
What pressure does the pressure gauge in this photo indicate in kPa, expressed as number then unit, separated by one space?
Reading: 600 kPa
